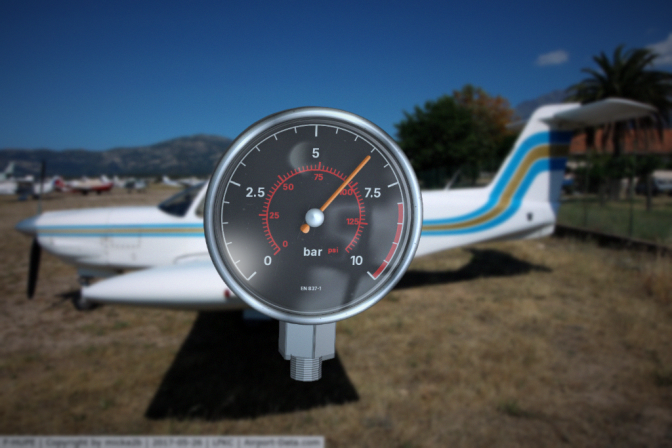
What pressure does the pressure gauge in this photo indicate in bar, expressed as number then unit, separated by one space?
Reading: 6.5 bar
